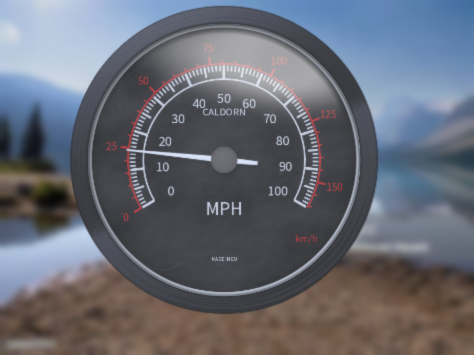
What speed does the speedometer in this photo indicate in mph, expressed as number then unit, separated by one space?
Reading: 15 mph
